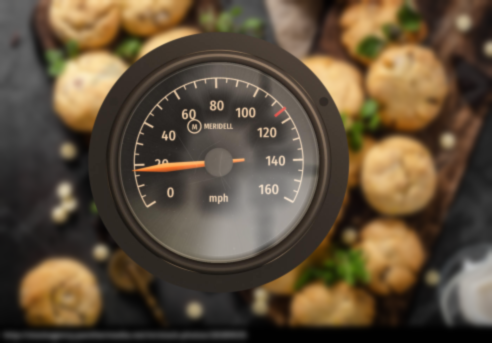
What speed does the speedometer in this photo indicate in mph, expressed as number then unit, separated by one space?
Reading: 17.5 mph
